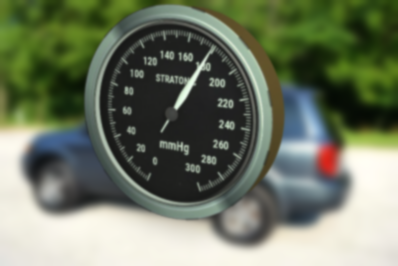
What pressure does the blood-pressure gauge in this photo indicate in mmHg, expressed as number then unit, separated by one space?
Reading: 180 mmHg
